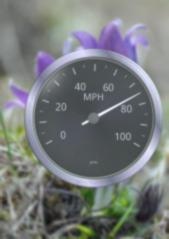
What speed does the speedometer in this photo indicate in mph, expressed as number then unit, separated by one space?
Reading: 75 mph
